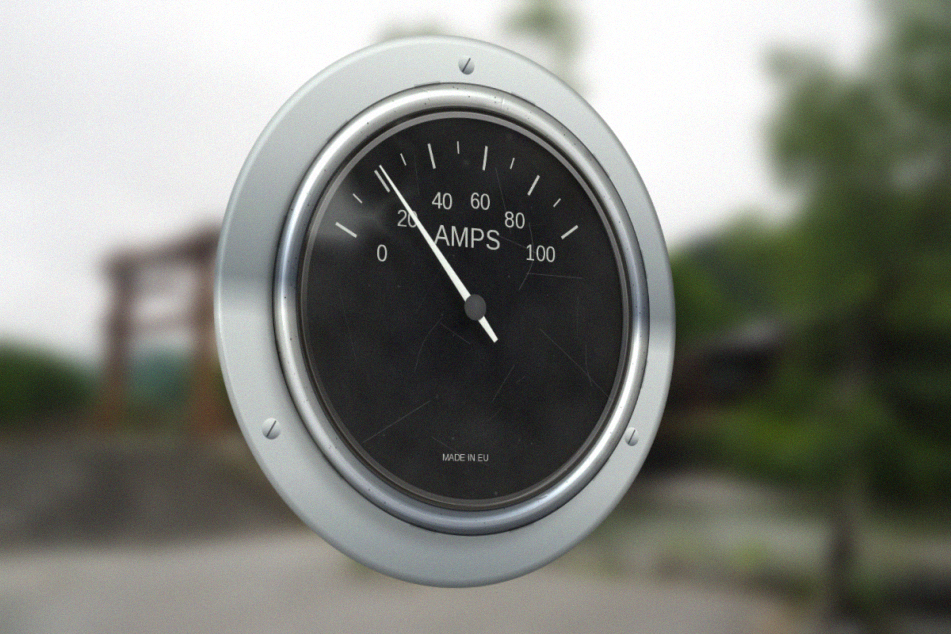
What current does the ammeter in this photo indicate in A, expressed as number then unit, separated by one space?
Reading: 20 A
